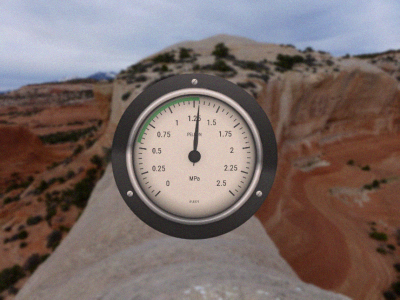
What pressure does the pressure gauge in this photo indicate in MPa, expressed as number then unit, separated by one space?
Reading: 1.3 MPa
